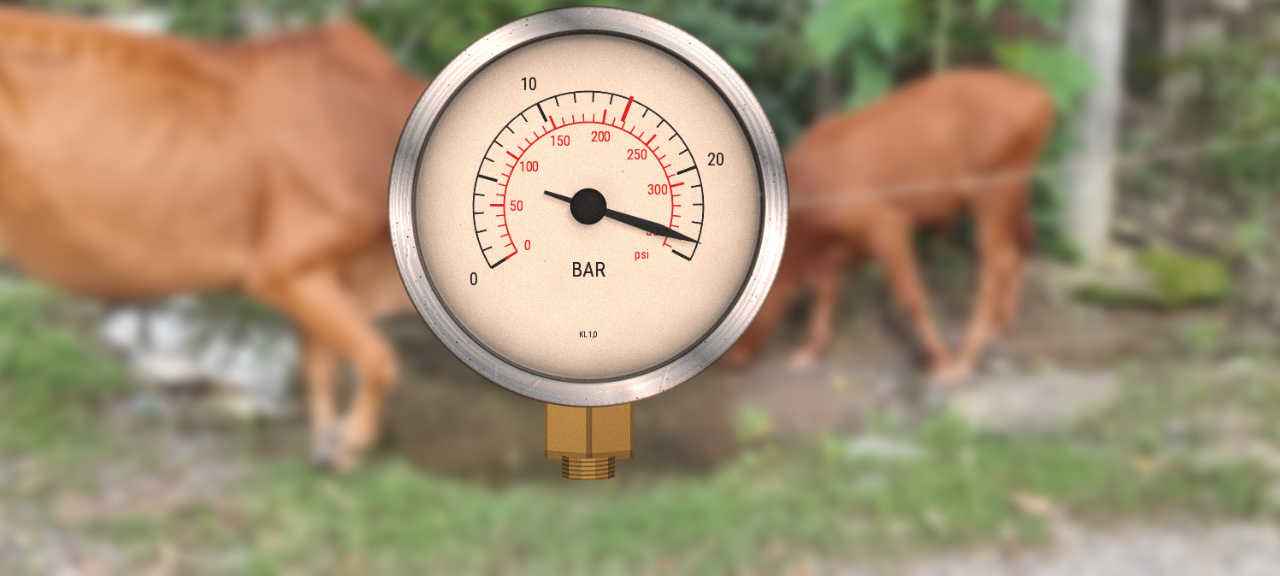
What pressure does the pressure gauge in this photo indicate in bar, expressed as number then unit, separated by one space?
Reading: 24 bar
